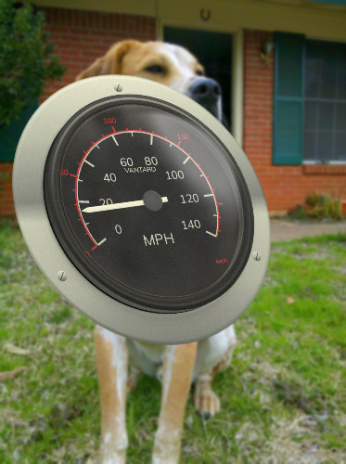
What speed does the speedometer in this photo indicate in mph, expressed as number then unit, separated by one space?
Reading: 15 mph
